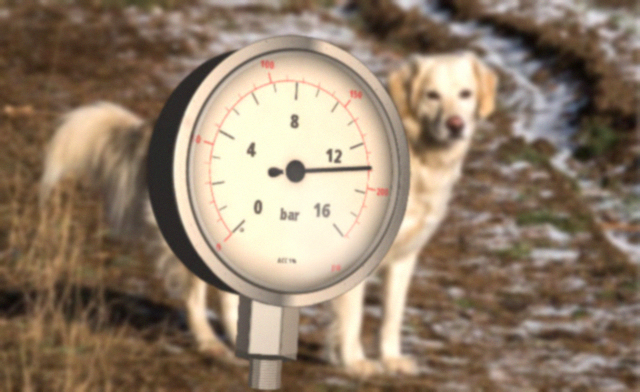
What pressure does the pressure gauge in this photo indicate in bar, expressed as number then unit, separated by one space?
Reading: 13 bar
